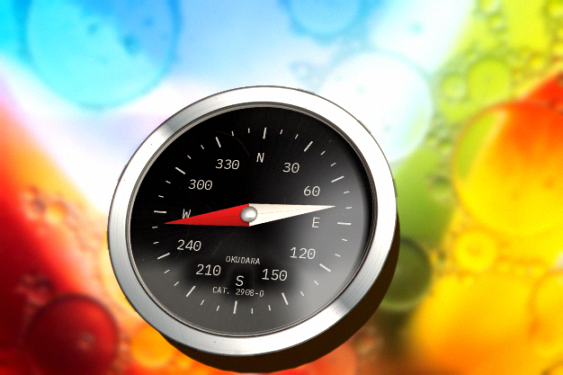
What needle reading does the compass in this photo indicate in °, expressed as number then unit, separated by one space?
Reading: 260 °
